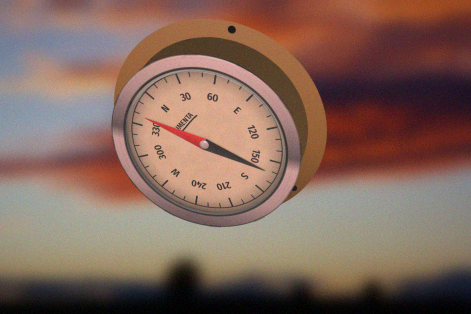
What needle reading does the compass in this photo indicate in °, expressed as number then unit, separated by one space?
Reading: 340 °
